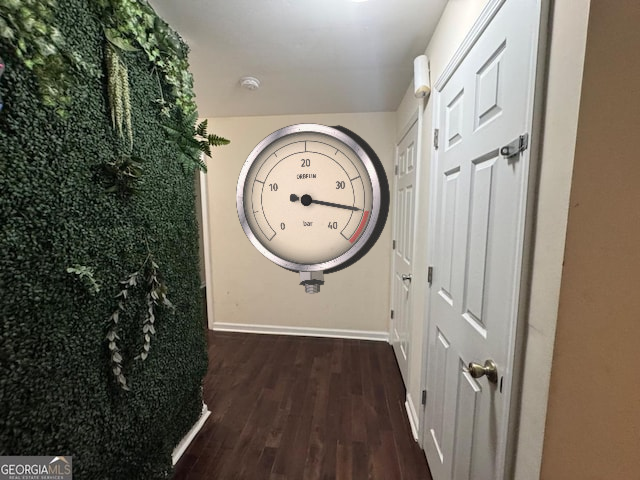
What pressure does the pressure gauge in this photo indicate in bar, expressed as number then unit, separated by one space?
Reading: 35 bar
